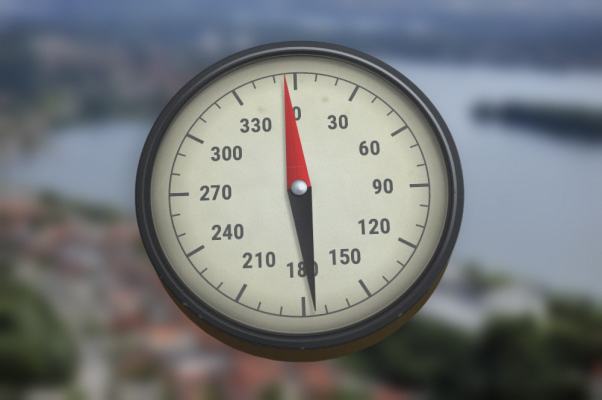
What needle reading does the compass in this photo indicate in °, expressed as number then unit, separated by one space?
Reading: 355 °
